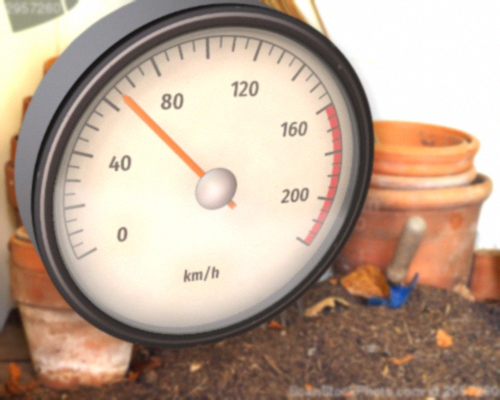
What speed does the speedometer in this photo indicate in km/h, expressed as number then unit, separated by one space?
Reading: 65 km/h
